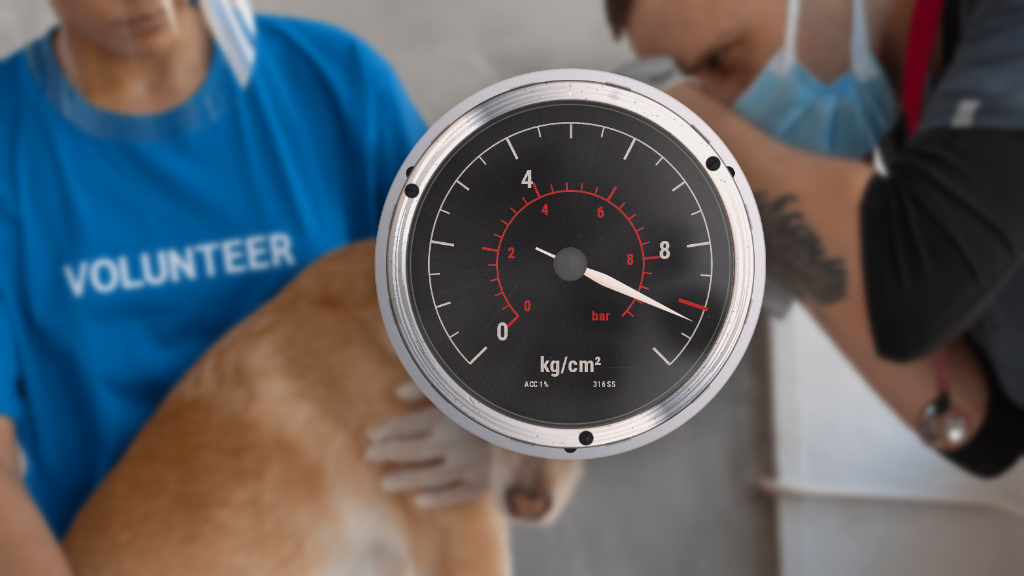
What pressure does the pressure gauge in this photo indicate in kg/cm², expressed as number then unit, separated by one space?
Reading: 9.25 kg/cm²
